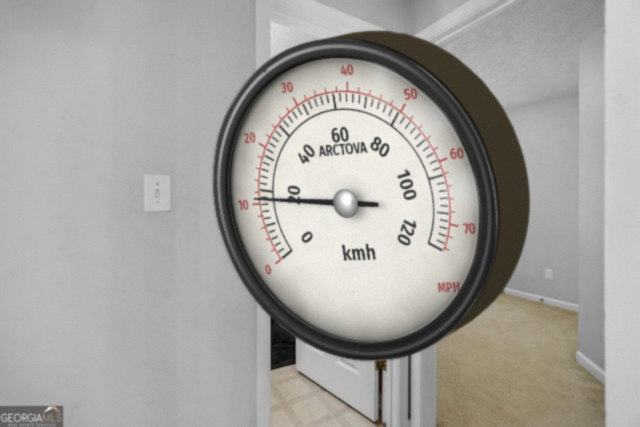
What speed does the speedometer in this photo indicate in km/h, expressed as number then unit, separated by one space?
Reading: 18 km/h
